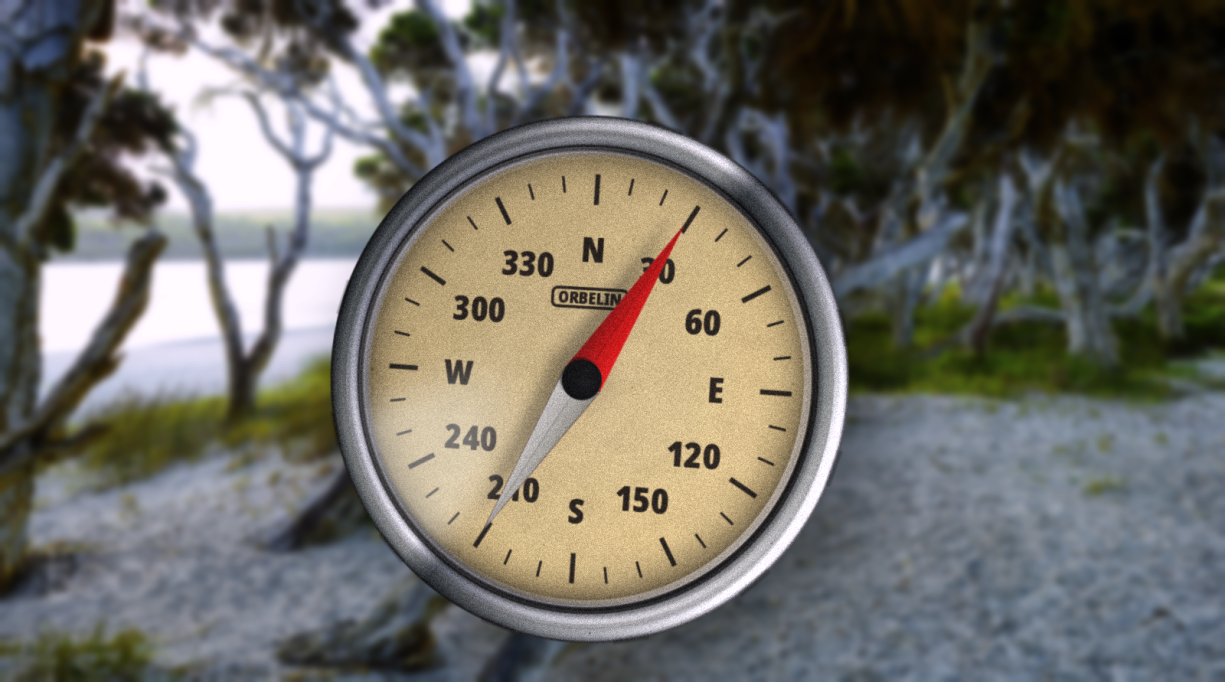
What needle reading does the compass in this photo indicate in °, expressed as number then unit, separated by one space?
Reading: 30 °
